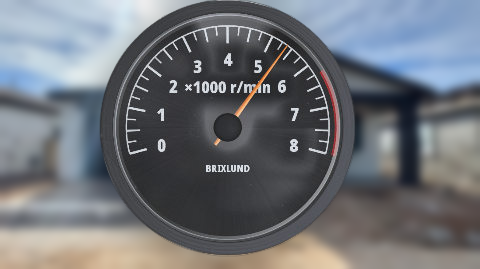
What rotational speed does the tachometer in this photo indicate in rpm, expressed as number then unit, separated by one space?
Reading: 5375 rpm
